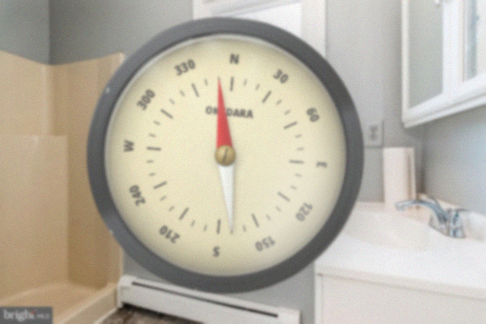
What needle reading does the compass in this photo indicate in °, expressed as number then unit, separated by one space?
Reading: 350 °
